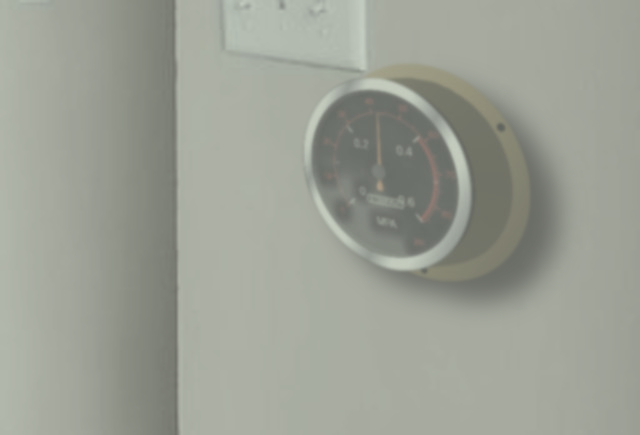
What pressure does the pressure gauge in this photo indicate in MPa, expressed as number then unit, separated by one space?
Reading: 0.3 MPa
